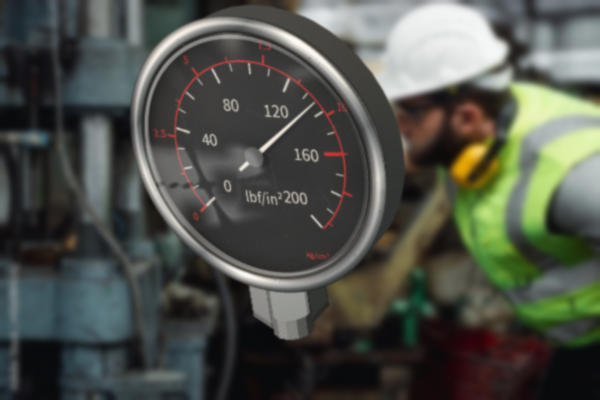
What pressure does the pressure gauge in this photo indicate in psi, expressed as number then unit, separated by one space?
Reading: 135 psi
